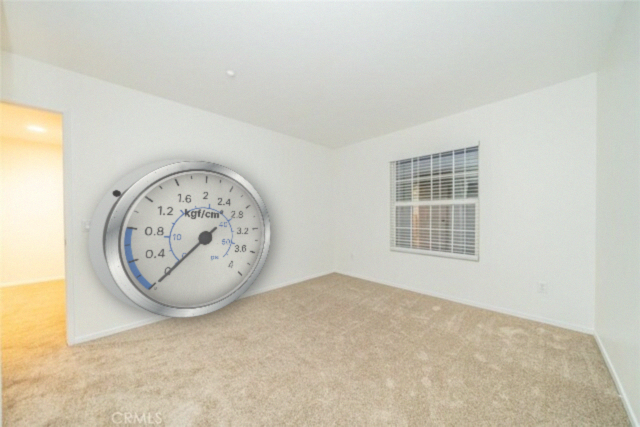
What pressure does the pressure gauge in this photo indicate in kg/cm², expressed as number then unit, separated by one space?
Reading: 0 kg/cm²
